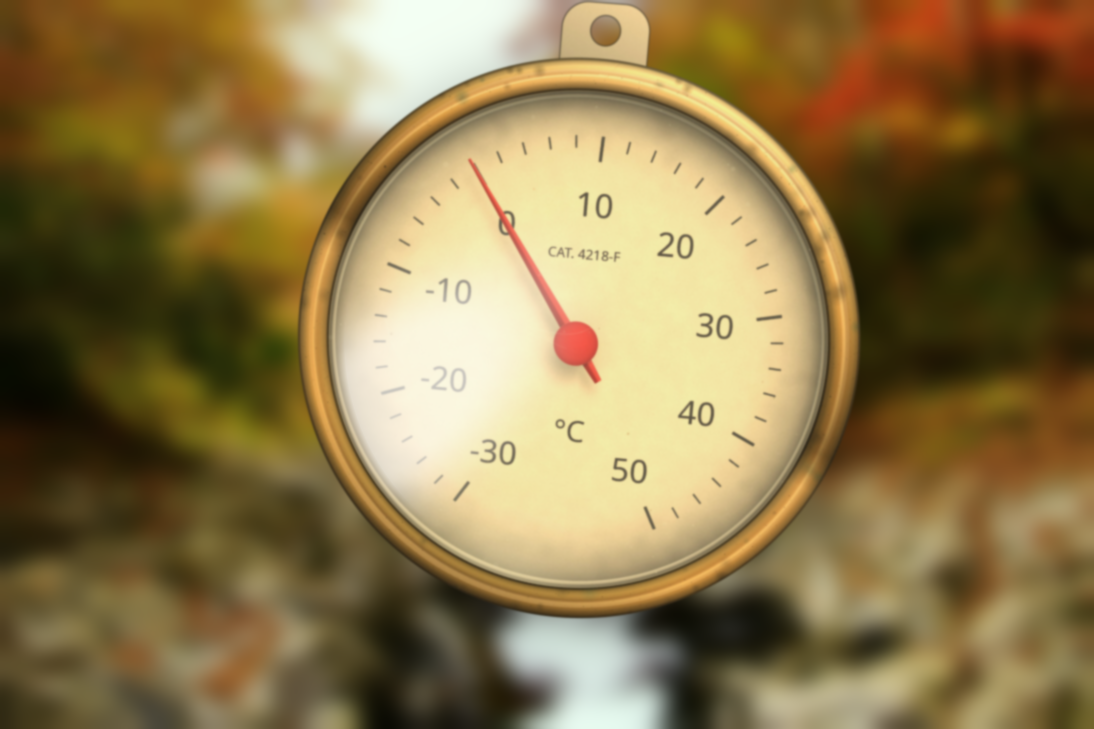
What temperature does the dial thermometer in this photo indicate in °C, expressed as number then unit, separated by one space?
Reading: 0 °C
